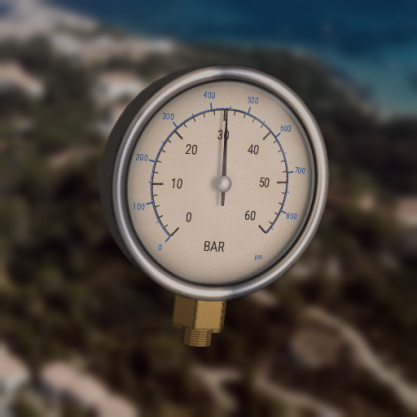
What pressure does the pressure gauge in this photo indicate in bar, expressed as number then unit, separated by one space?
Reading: 30 bar
